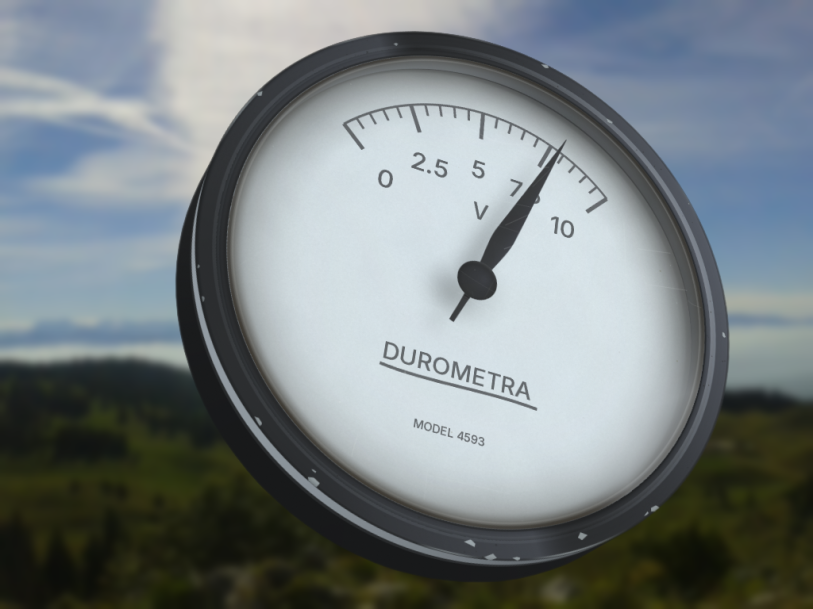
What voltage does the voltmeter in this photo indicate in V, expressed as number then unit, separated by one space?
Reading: 7.75 V
